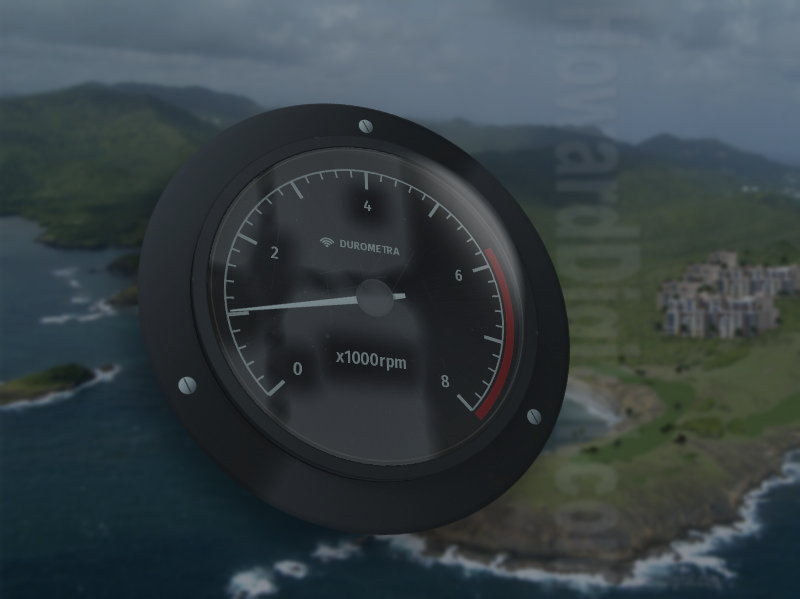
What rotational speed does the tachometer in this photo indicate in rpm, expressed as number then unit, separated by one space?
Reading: 1000 rpm
